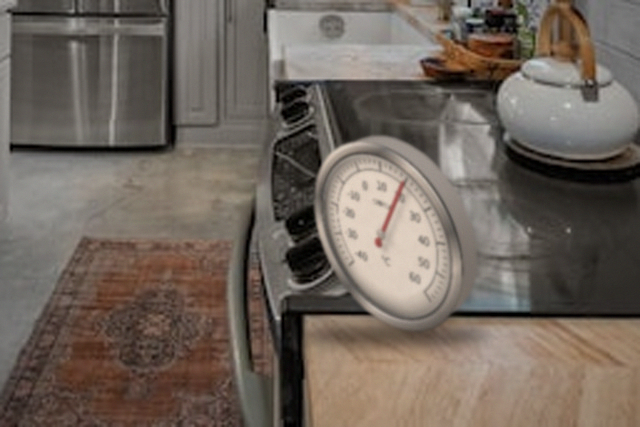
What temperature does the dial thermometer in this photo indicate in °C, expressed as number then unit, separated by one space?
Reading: 20 °C
